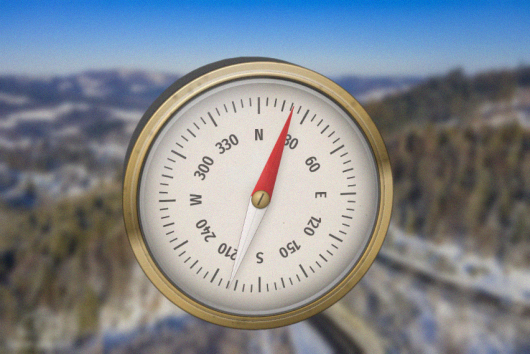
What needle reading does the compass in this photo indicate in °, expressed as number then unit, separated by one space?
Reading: 20 °
